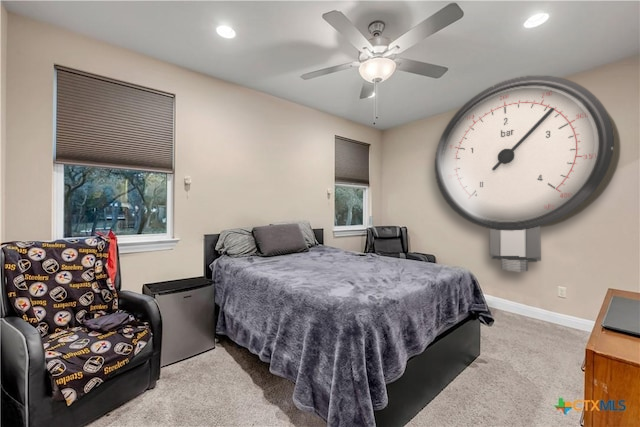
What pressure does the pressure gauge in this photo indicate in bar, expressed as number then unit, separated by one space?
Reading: 2.7 bar
